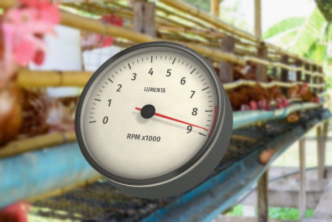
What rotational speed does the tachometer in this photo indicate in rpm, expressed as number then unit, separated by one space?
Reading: 8800 rpm
